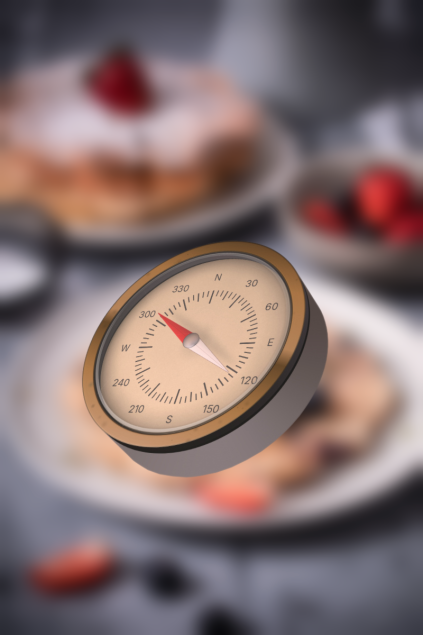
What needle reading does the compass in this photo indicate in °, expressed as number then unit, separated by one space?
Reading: 305 °
